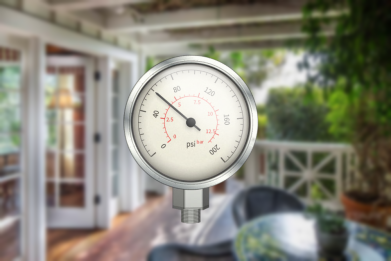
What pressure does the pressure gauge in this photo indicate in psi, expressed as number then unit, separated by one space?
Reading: 60 psi
